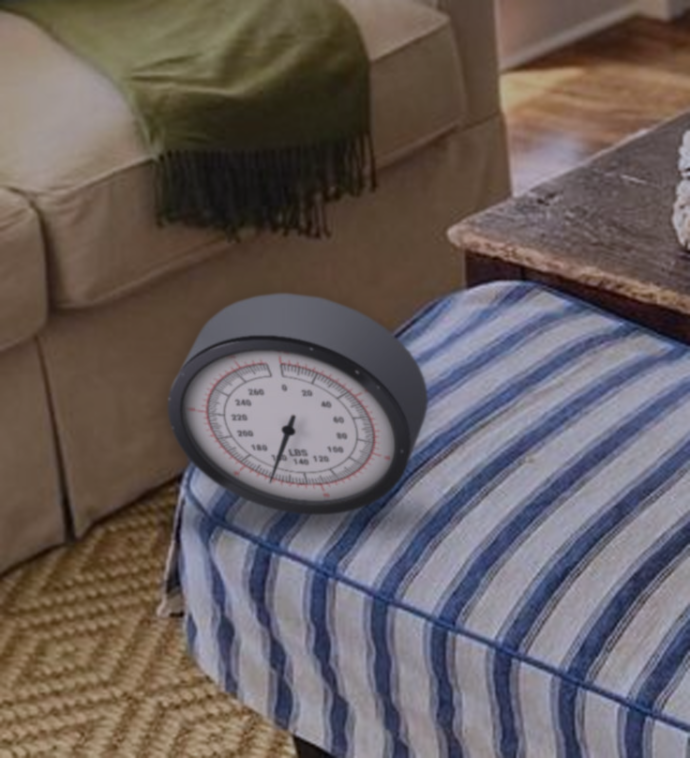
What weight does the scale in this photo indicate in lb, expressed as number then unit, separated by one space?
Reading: 160 lb
